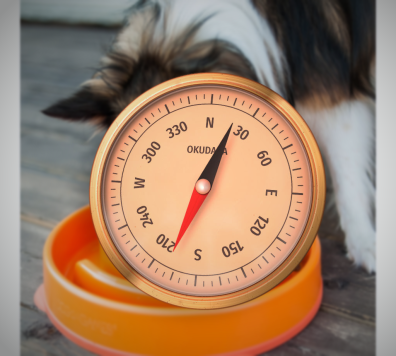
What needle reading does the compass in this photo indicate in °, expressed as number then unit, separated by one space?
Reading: 200 °
